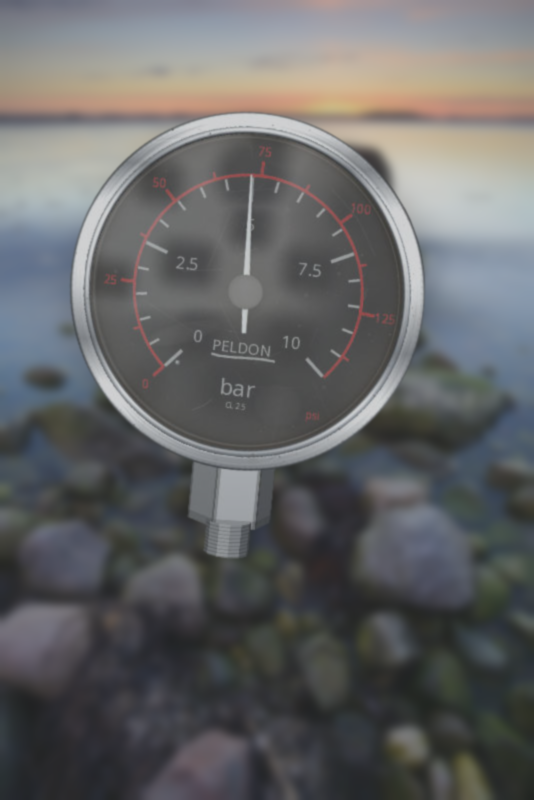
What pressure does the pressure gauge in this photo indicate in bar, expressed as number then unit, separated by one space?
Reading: 5 bar
